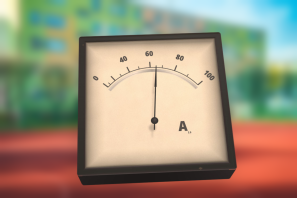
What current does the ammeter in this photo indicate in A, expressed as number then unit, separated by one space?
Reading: 65 A
